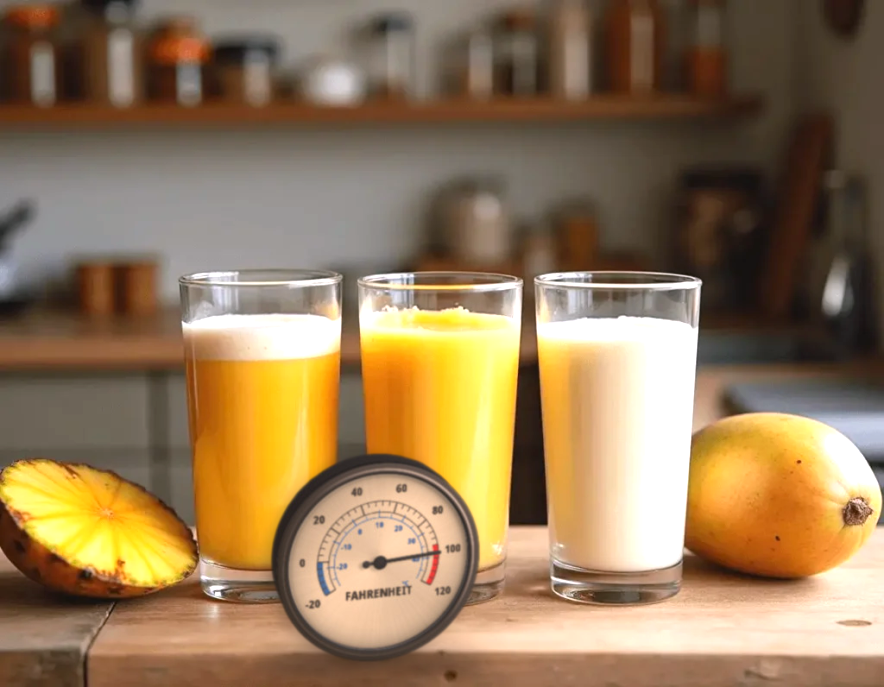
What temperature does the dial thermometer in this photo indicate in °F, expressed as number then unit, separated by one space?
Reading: 100 °F
